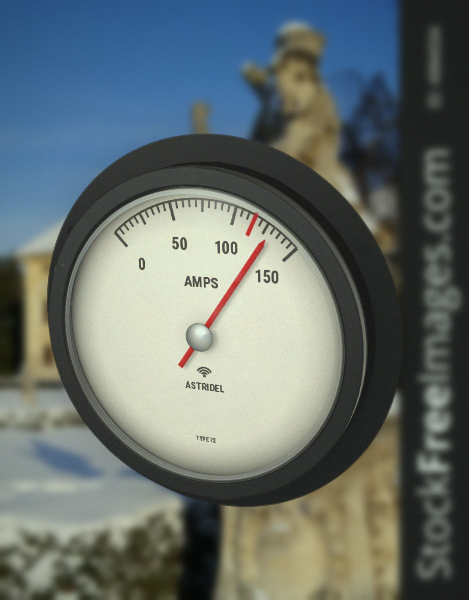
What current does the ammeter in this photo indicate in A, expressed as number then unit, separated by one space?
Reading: 130 A
